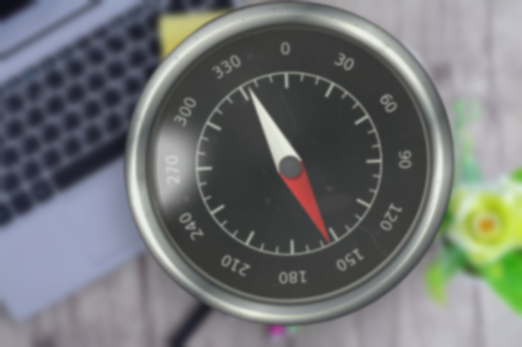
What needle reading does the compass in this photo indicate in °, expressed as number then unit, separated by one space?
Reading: 155 °
